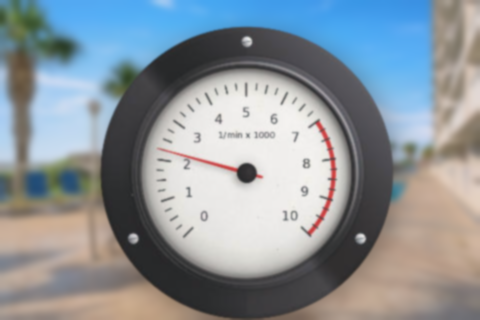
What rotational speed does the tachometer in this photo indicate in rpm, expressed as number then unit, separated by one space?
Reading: 2250 rpm
